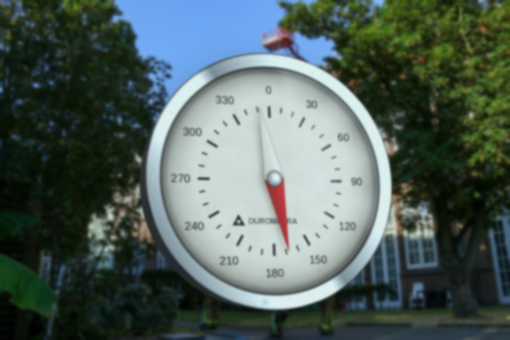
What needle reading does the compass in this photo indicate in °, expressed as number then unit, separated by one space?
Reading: 170 °
